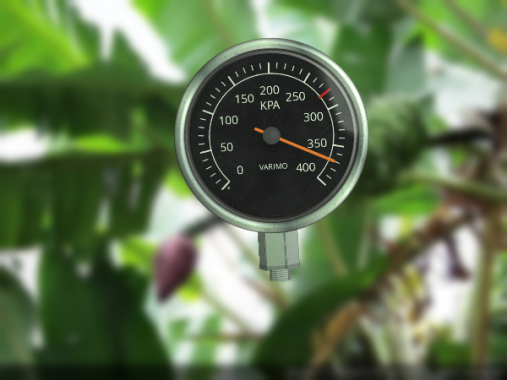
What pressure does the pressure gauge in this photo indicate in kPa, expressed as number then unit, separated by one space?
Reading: 370 kPa
